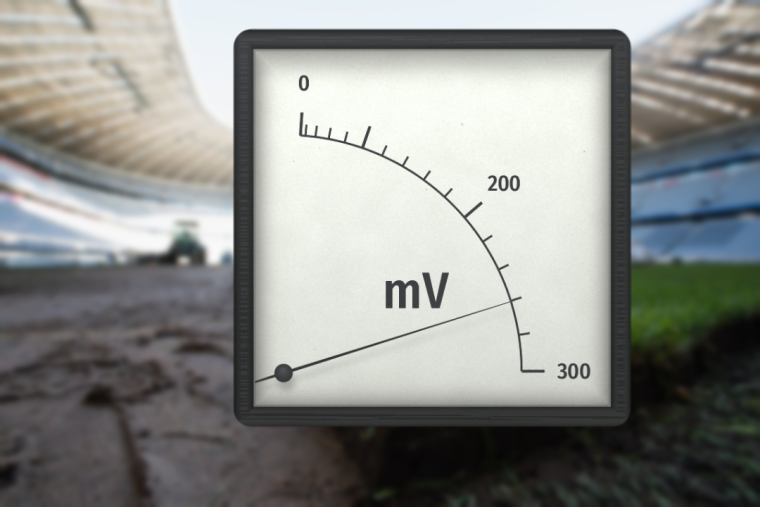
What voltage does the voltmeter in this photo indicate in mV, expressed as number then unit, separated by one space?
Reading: 260 mV
